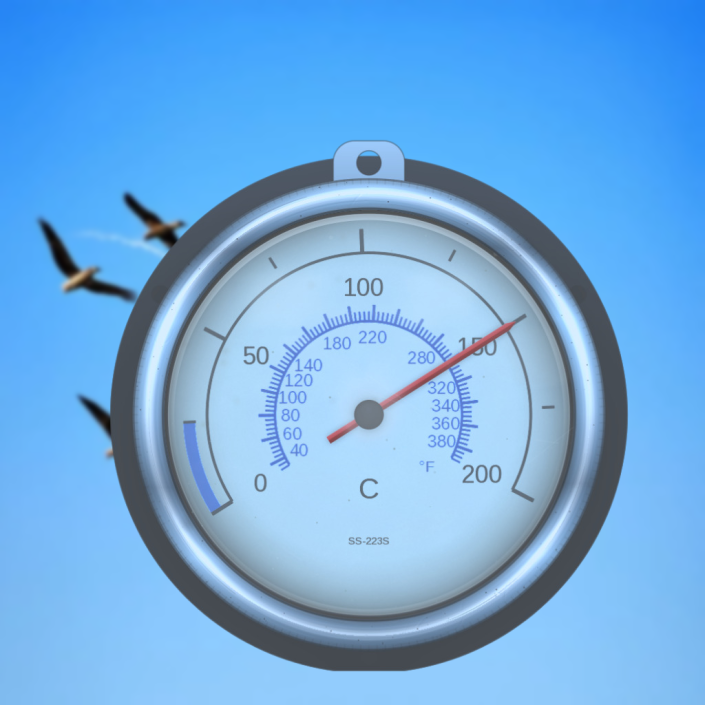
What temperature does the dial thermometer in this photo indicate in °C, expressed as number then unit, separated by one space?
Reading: 150 °C
